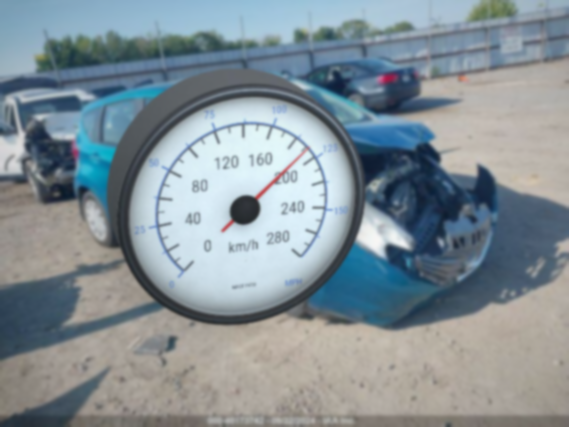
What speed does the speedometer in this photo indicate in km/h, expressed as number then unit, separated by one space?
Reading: 190 km/h
